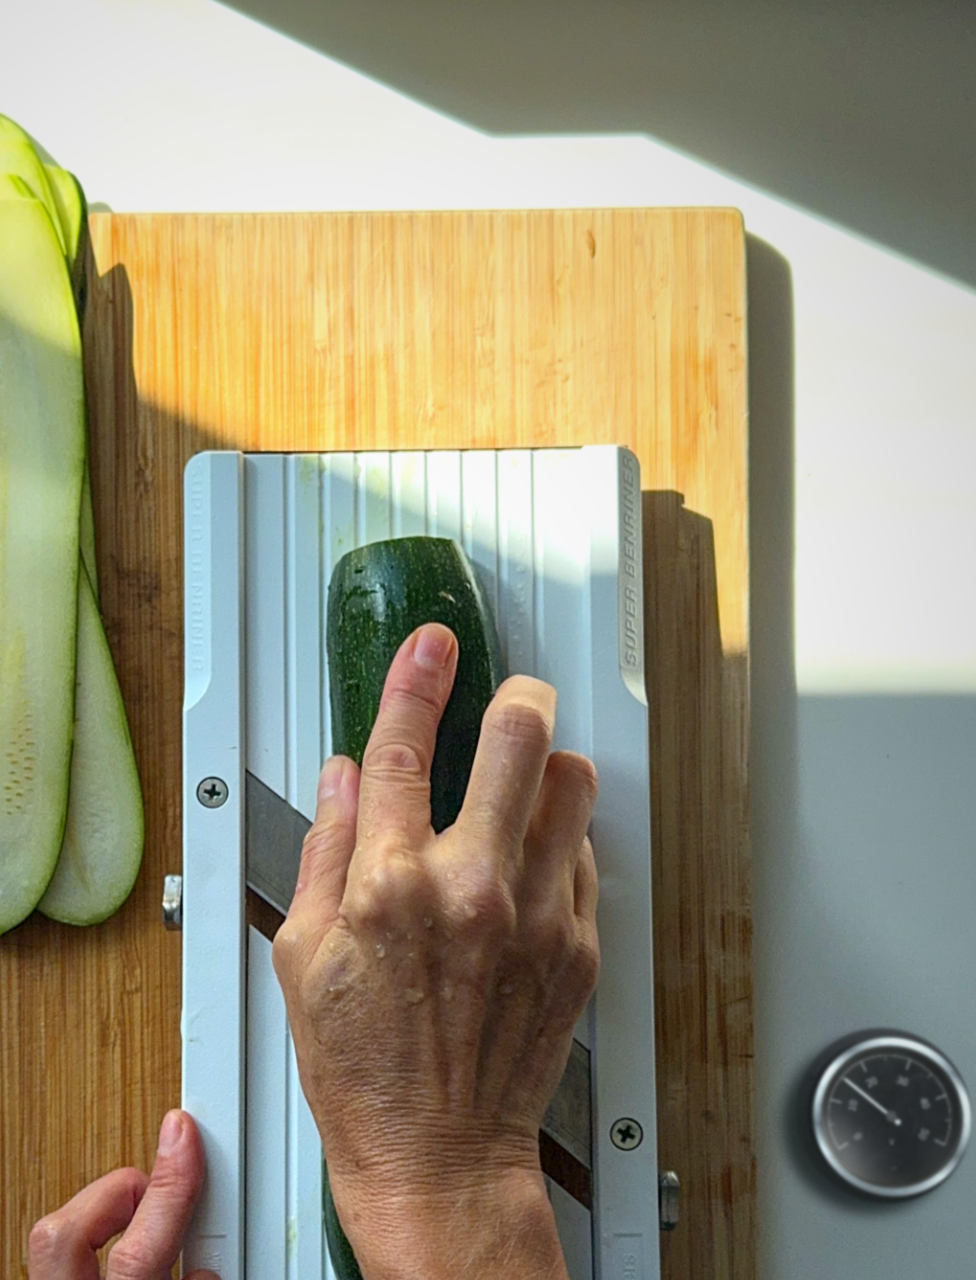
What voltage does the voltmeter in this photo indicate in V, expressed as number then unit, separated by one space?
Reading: 15 V
